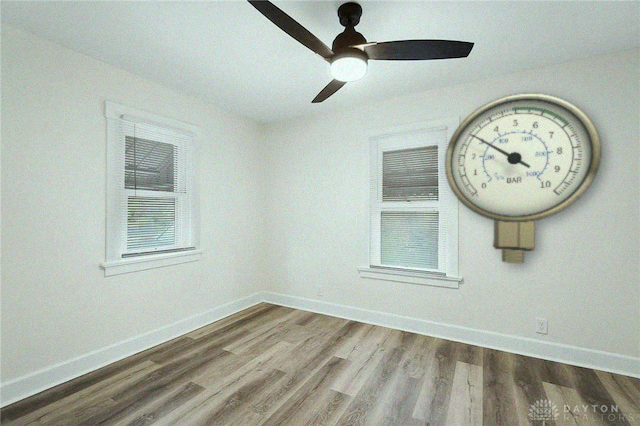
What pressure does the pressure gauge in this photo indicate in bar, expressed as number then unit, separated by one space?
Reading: 3 bar
